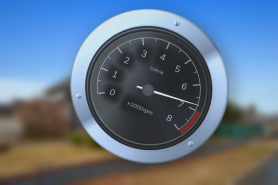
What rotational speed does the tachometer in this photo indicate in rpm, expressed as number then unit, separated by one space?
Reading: 6750 rpm
